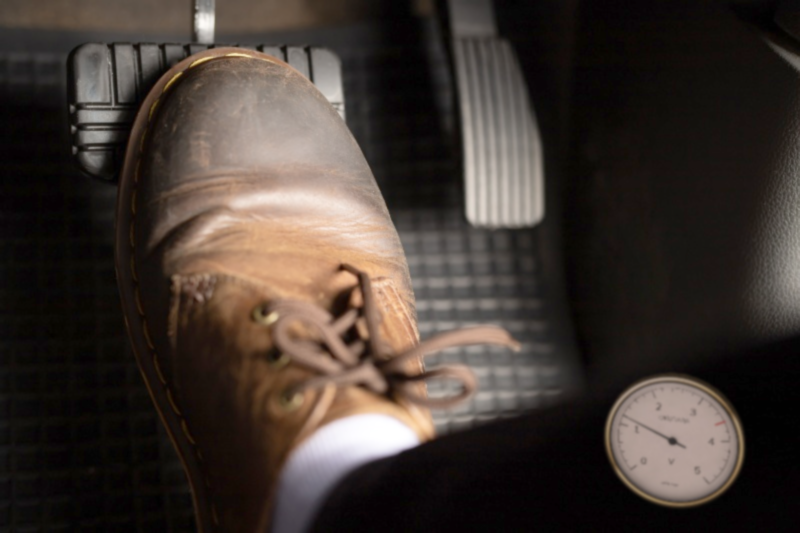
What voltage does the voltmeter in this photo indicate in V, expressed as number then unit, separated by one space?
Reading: 1.2 V
